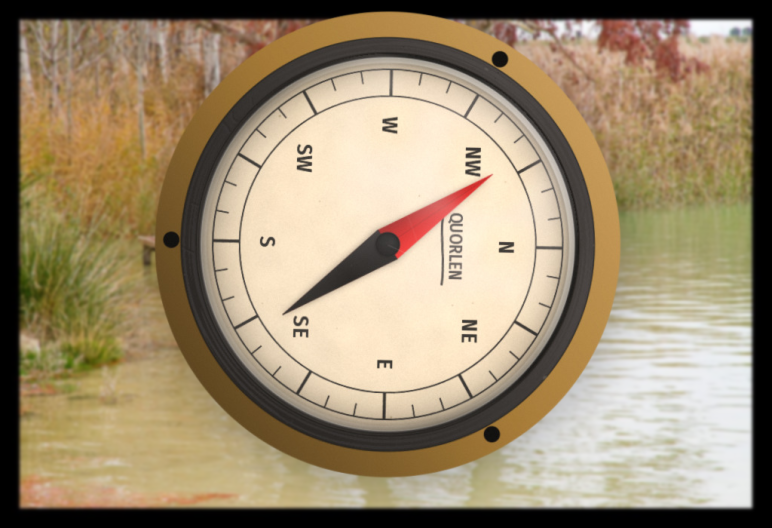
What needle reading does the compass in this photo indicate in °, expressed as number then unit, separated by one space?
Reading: 325 °
